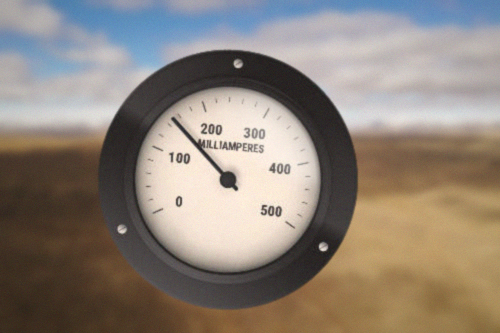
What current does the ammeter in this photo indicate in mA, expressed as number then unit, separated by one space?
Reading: 150 mA
